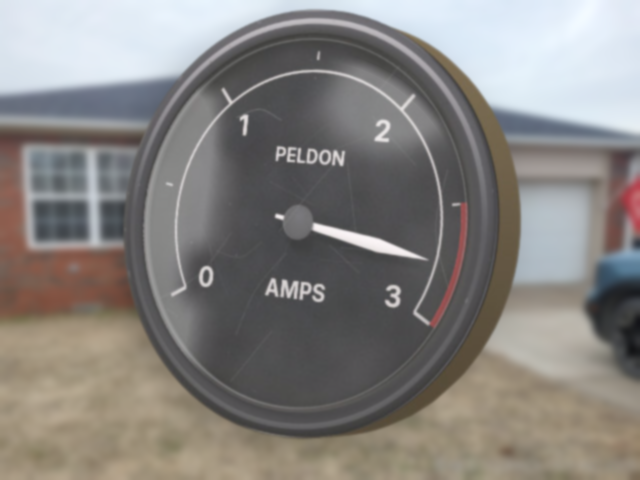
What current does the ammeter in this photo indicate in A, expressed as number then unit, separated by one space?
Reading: 2.75 A
